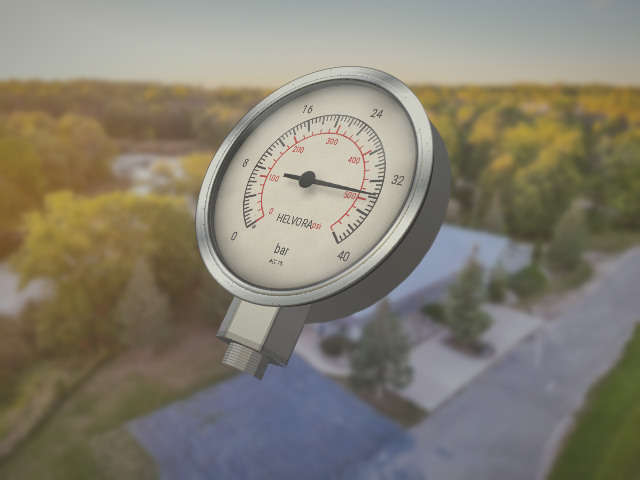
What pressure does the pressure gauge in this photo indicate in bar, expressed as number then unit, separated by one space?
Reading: 34 bar
